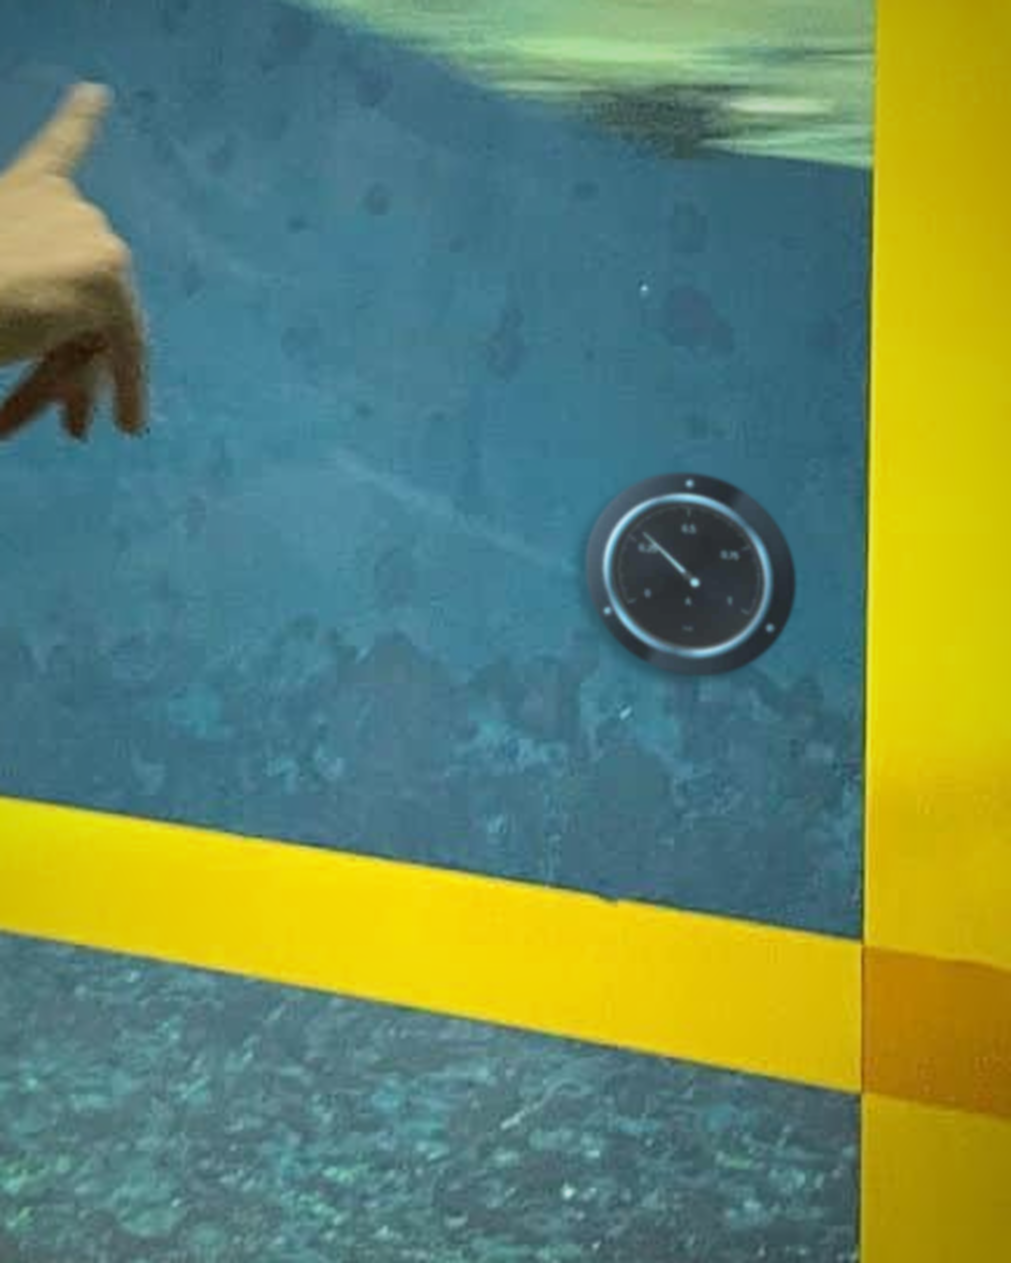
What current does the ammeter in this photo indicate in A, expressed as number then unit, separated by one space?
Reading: 0.3 A
